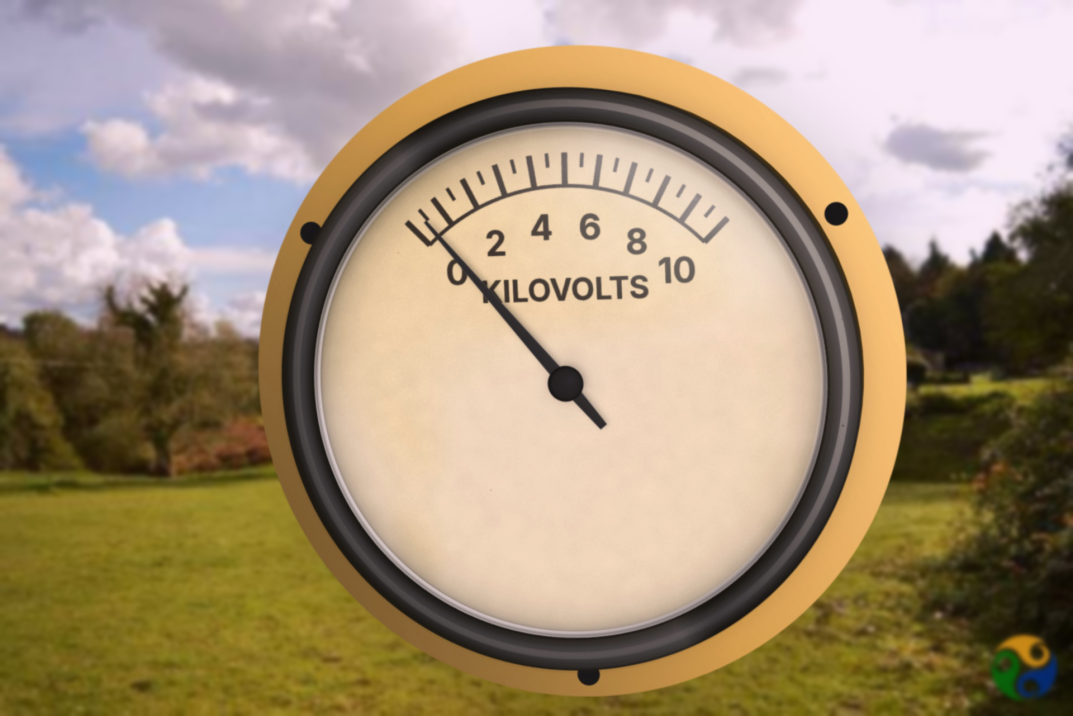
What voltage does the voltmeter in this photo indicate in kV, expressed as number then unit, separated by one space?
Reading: 0.5 kV
